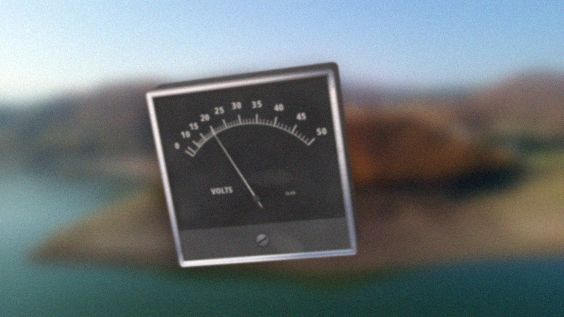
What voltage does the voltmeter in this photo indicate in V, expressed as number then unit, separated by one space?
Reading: 20 V
